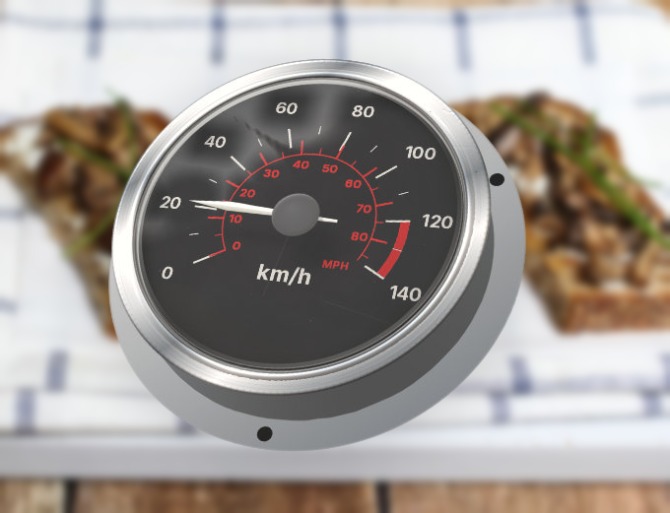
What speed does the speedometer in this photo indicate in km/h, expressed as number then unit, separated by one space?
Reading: 20 km/h
